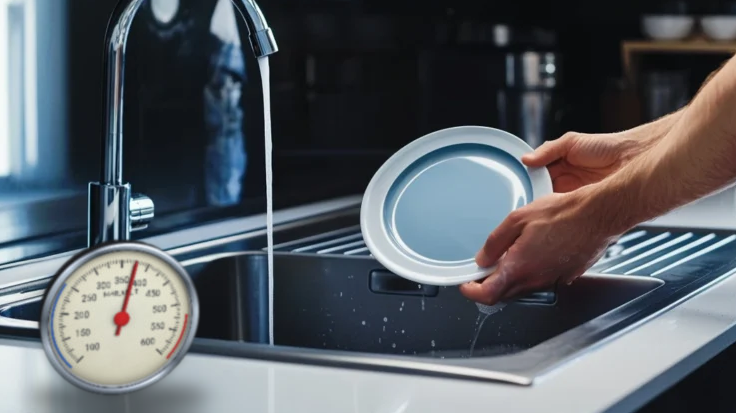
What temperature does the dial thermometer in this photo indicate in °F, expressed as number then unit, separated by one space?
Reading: 375 °F
